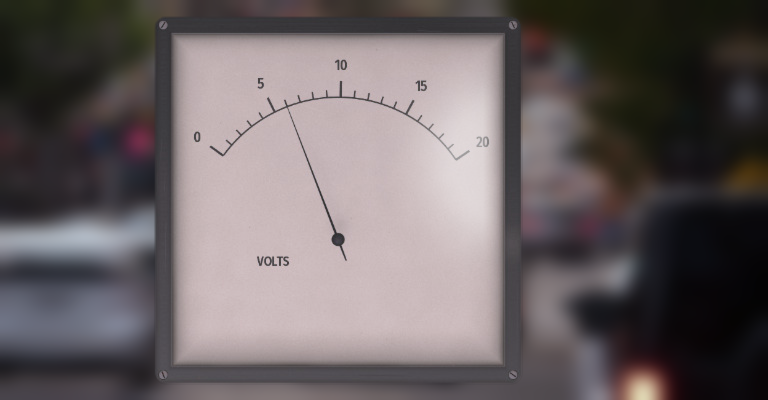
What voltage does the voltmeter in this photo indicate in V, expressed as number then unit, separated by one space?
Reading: 6 V
